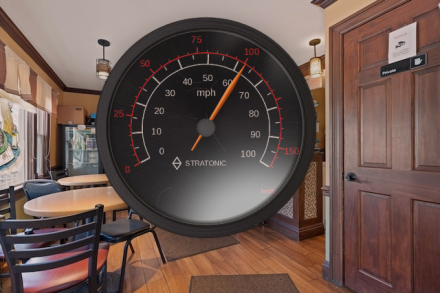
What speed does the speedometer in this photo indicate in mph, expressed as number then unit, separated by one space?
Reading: 62.5 mph
